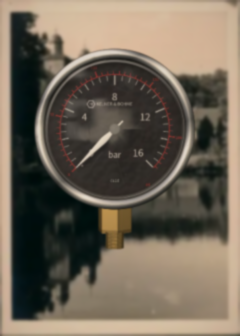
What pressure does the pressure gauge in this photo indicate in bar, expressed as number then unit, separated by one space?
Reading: 0 bar
